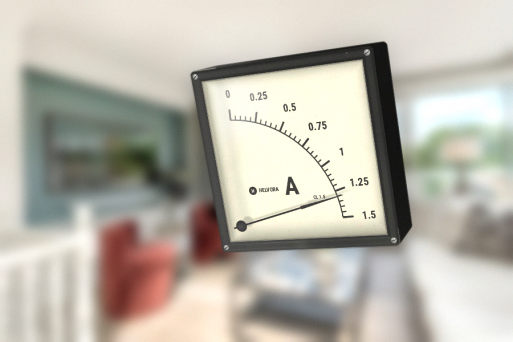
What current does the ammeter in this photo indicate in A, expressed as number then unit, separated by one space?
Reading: 1.3 A
